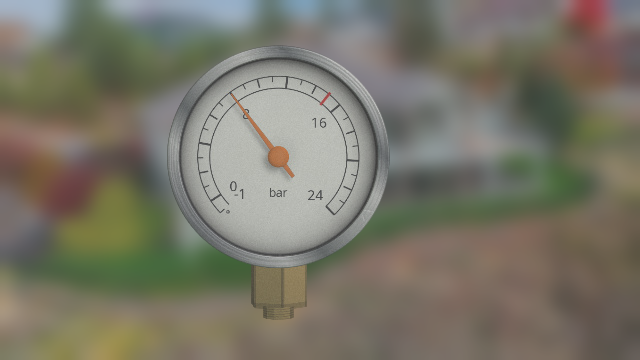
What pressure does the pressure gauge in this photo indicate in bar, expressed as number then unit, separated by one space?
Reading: 8 bar
